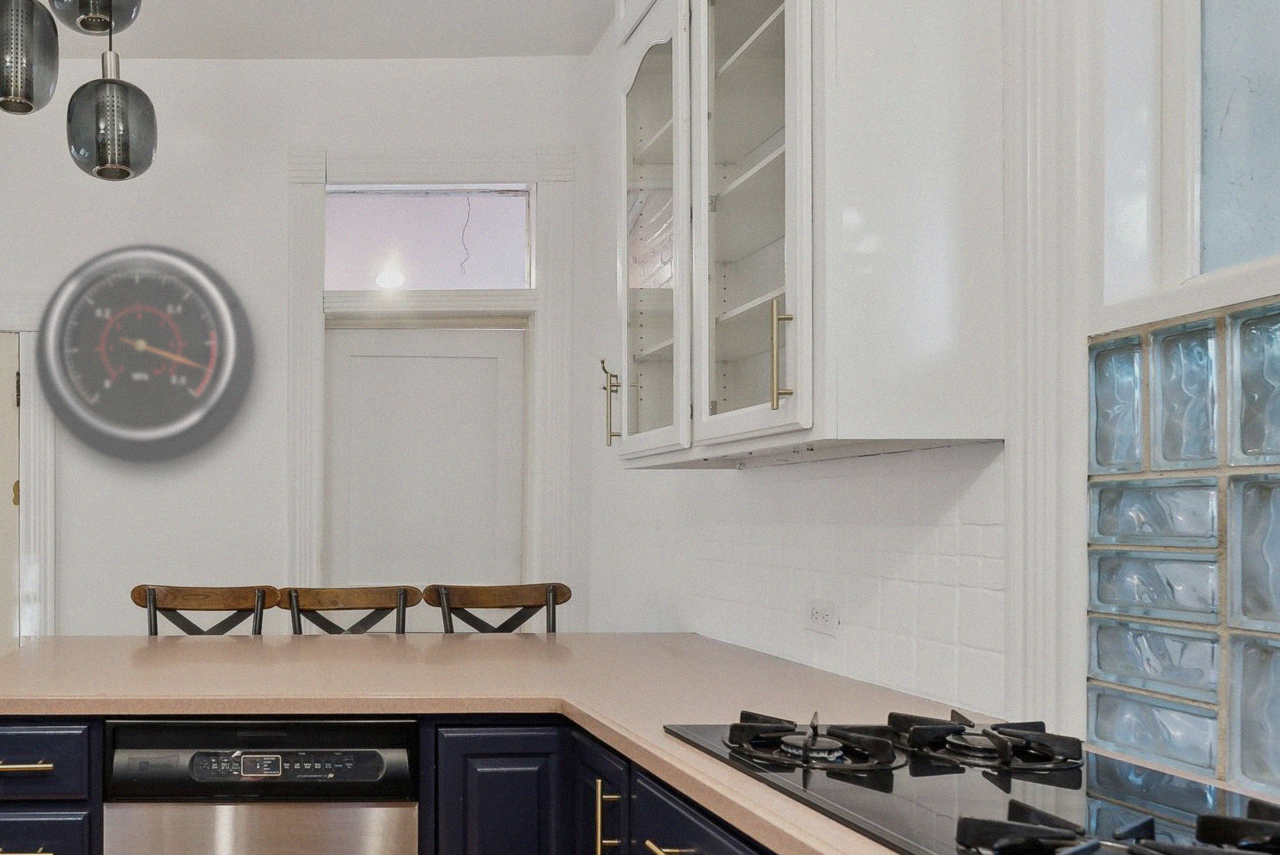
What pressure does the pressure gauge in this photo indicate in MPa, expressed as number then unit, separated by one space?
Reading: 0.55 MPa
